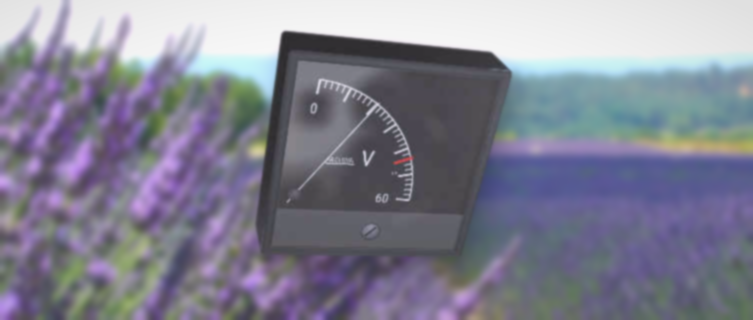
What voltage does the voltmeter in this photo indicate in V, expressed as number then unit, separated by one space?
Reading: 20 V
